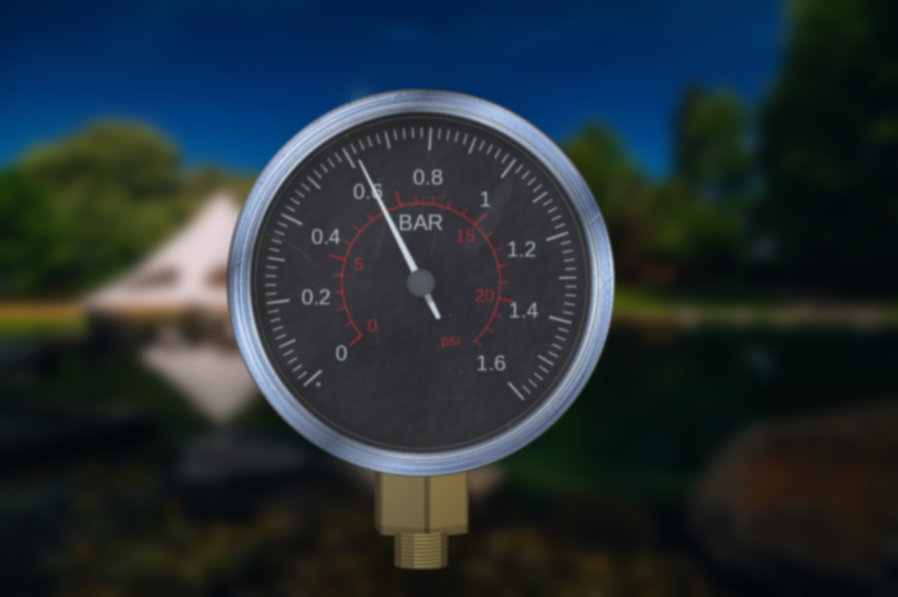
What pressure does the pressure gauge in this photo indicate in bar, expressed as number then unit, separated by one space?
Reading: 0.62 bar
